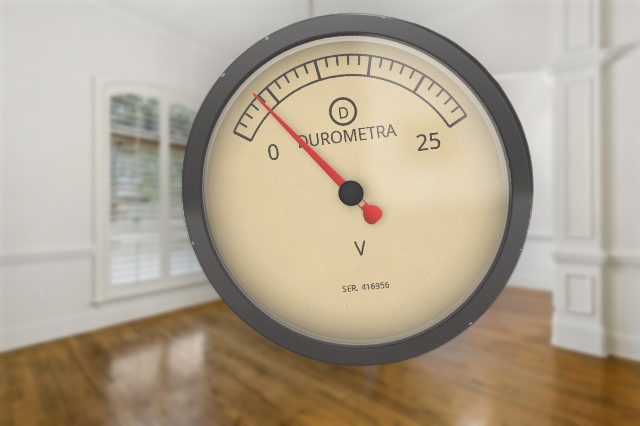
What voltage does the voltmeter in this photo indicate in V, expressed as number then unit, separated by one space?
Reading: 4 V
